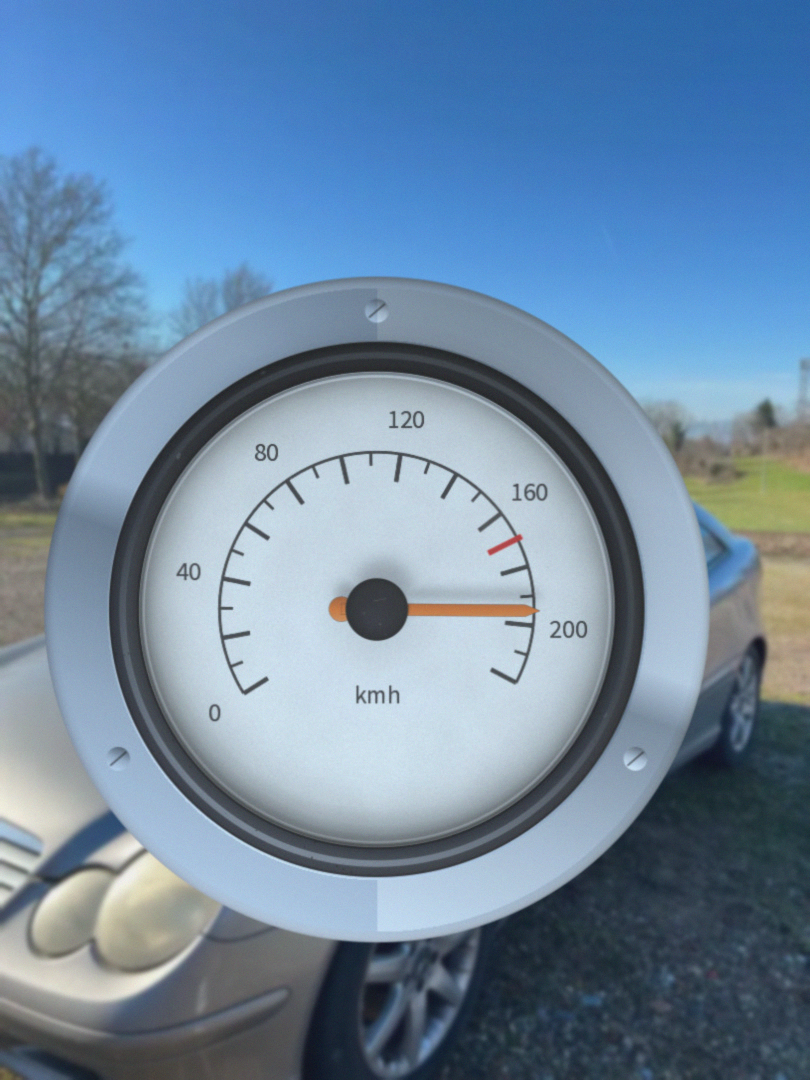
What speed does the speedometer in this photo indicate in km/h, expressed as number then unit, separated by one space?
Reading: 195 km/h
